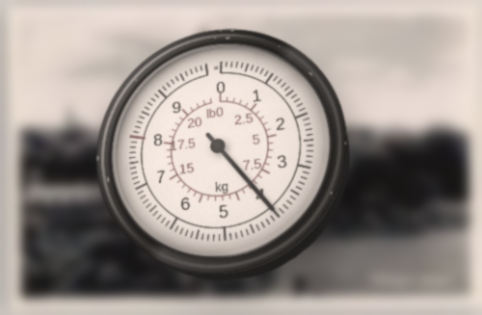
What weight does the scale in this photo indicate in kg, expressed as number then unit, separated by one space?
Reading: 4 kg
